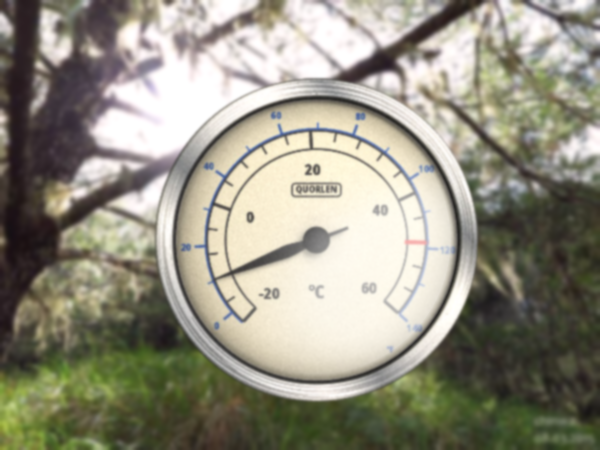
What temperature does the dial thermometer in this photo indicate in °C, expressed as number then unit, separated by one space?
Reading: -12 °C
